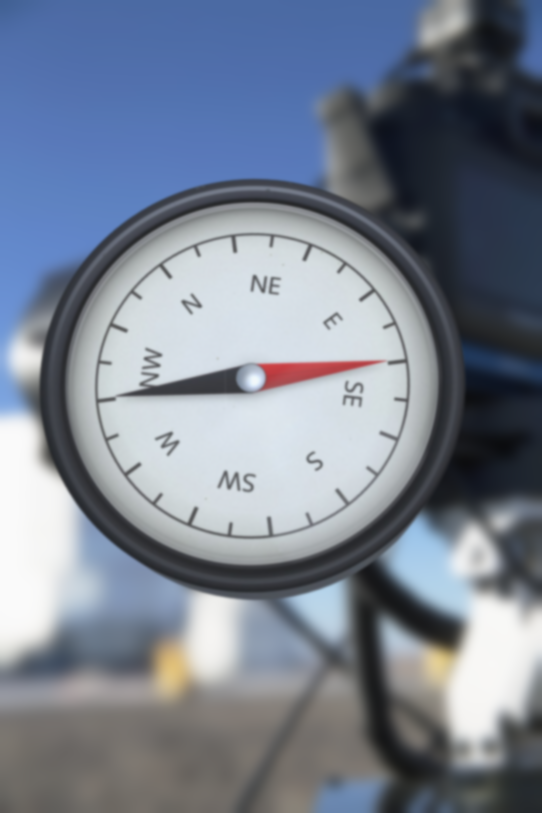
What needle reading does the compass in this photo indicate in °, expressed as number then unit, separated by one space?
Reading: 120 °
